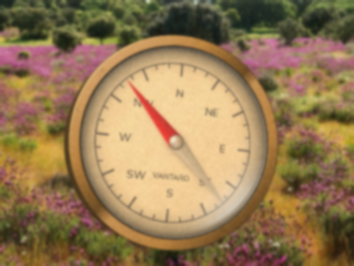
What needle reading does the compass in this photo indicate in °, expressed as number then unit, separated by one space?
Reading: 315 °
